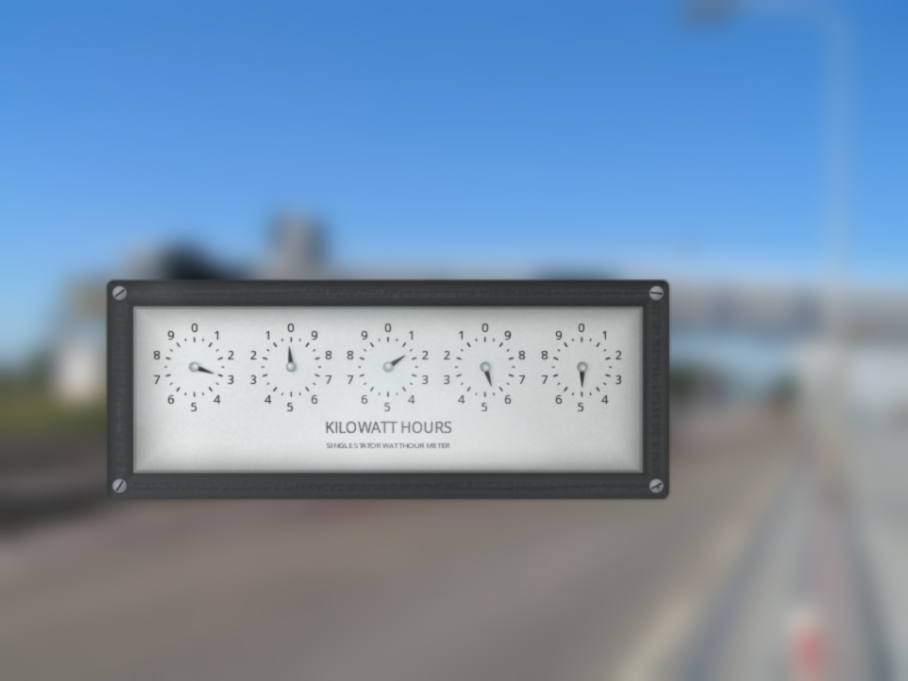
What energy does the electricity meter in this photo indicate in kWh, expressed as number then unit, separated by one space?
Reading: 30155 kWh
